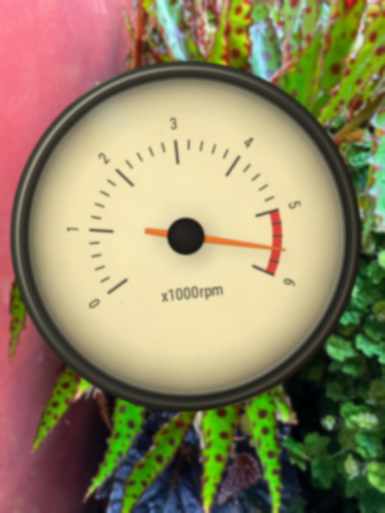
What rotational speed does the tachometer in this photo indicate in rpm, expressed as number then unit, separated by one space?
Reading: 5600 rpm
